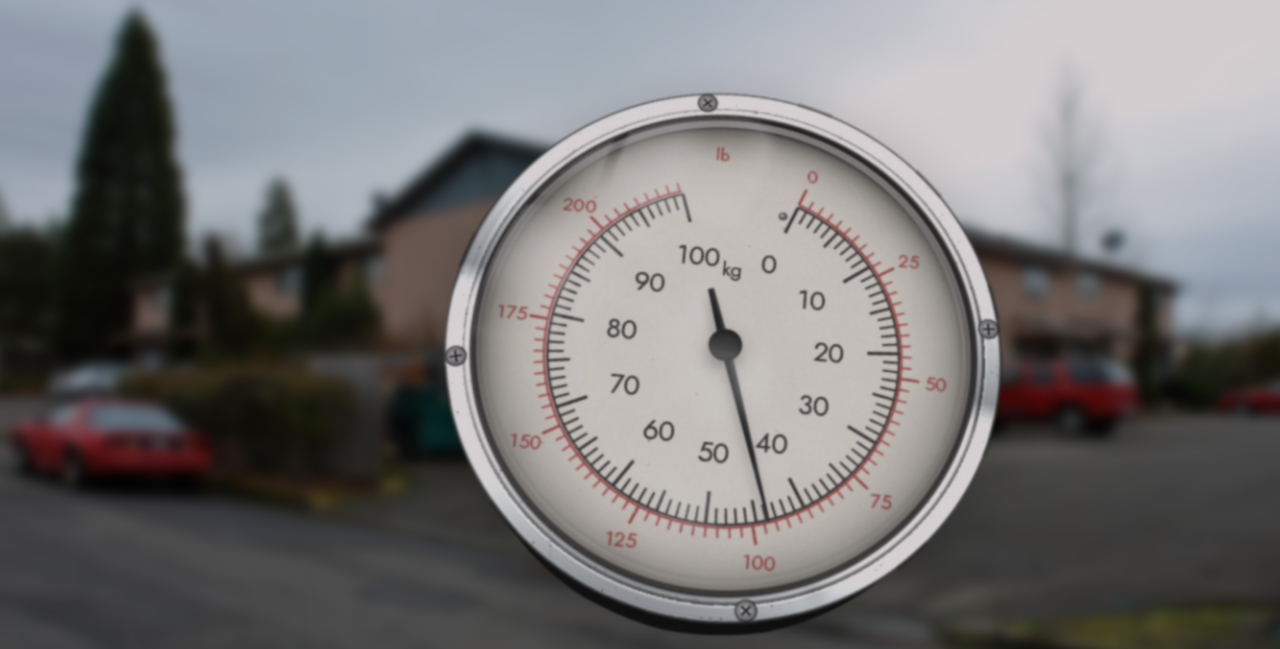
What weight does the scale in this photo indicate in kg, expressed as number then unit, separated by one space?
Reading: 44 kg
